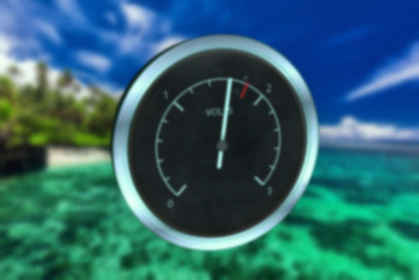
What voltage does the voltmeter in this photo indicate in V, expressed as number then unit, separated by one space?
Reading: 1.6 V
